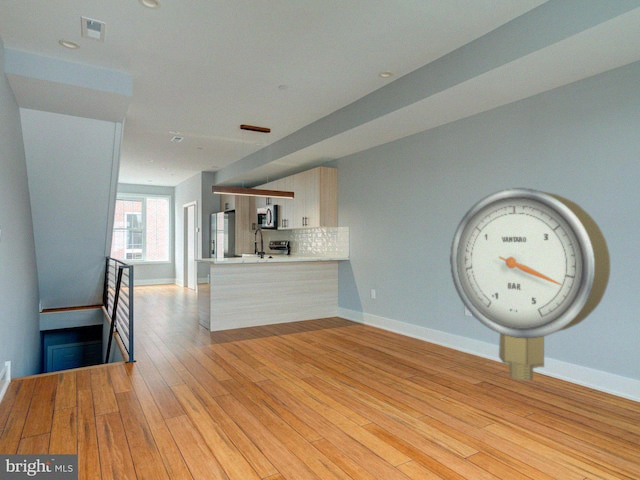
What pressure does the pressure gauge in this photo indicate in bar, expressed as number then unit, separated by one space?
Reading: 4.2 bar
